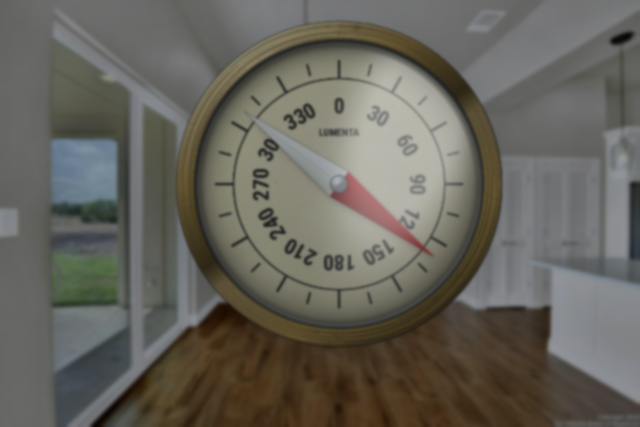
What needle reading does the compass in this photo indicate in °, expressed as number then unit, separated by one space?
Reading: 127.5 °
